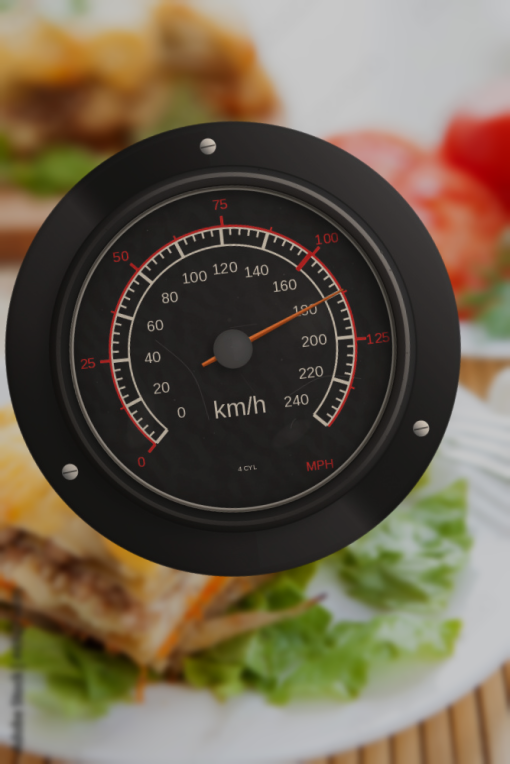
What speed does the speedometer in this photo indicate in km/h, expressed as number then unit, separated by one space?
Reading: 180 km/h
